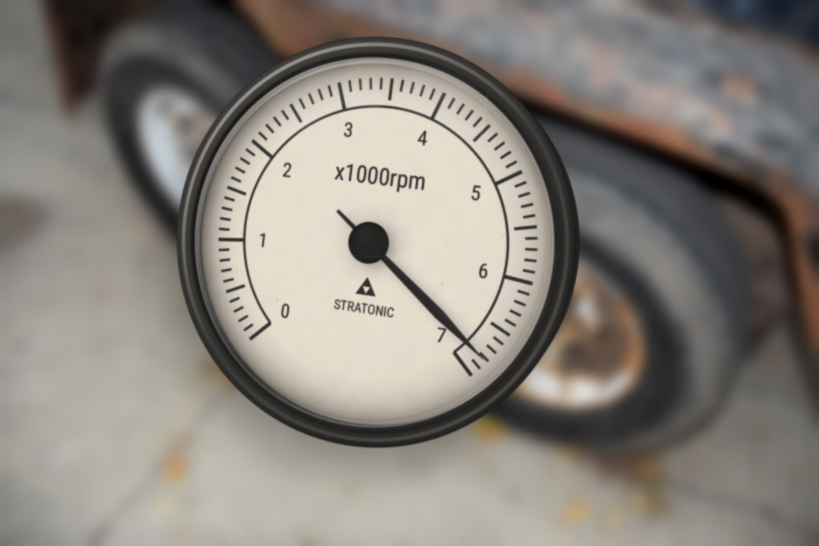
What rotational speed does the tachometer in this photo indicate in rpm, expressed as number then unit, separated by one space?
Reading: 6800 rpm
